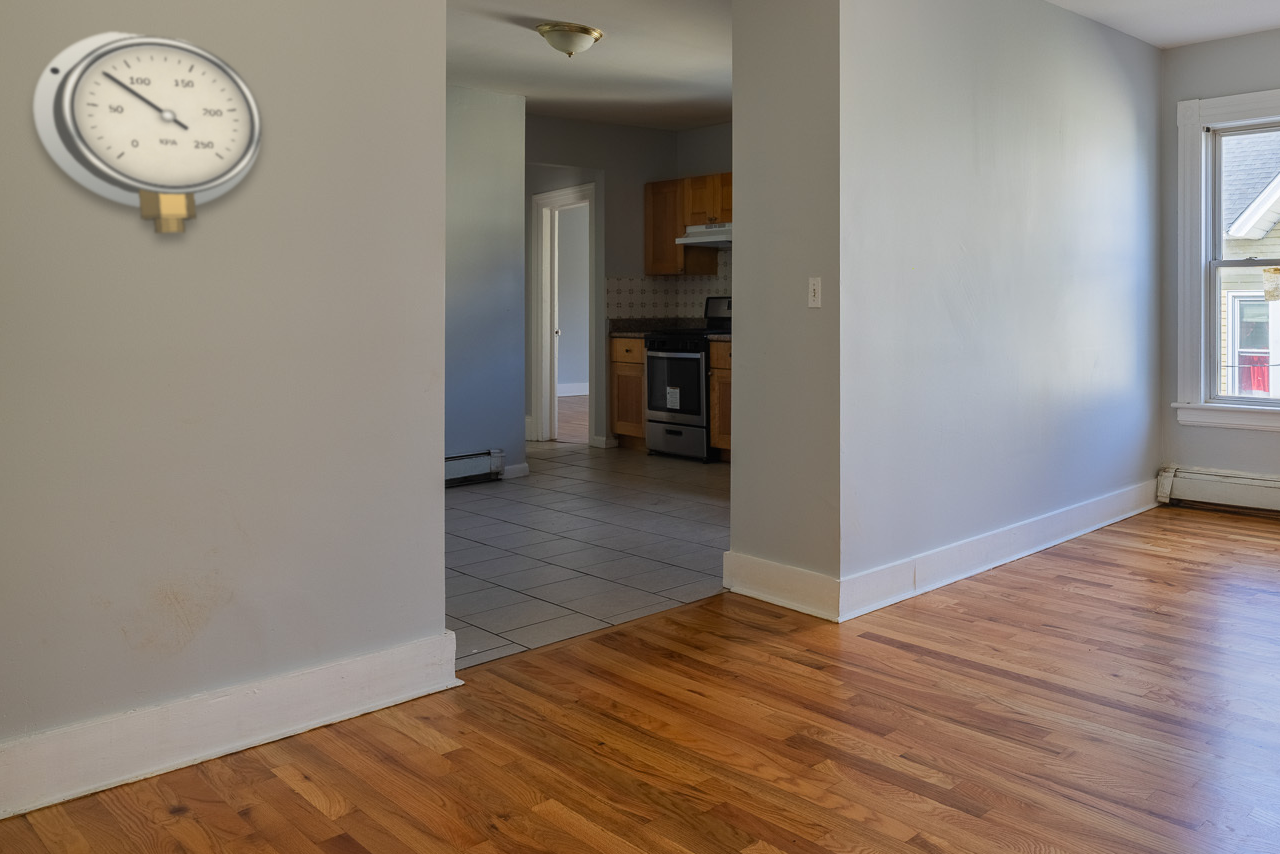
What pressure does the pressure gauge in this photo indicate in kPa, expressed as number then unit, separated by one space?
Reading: 80 kPa
